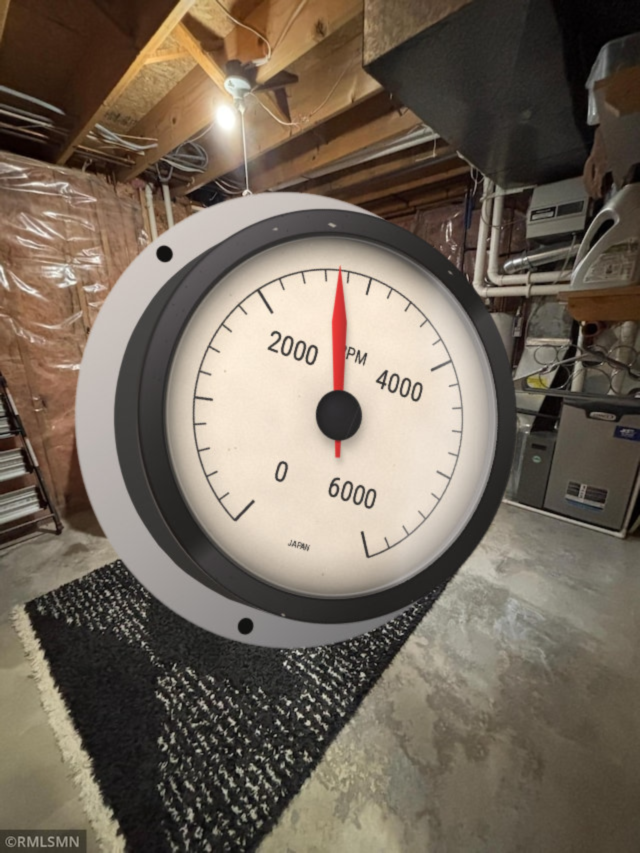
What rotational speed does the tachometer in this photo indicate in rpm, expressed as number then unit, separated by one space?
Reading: 2700 rpm
